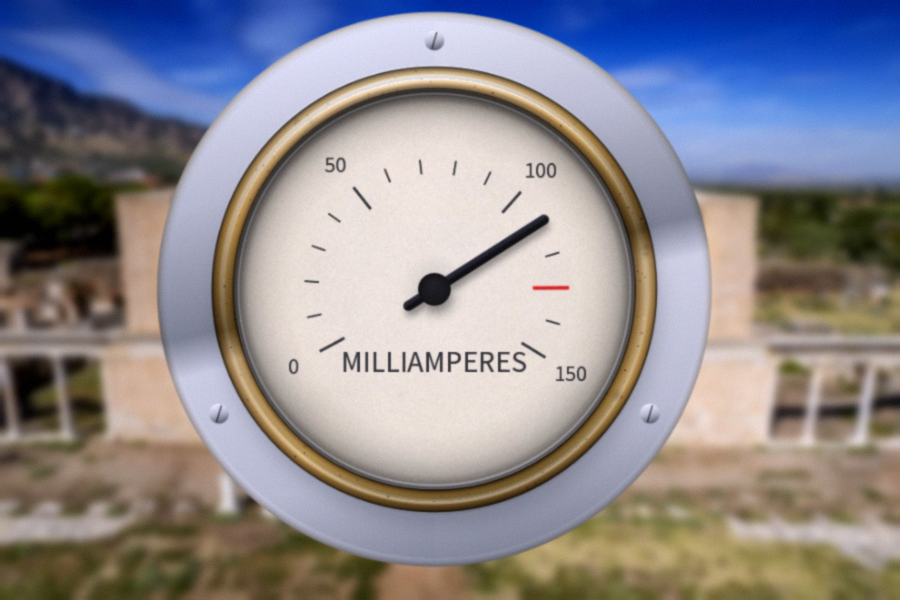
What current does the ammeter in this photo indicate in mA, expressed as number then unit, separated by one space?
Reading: 110 mA
